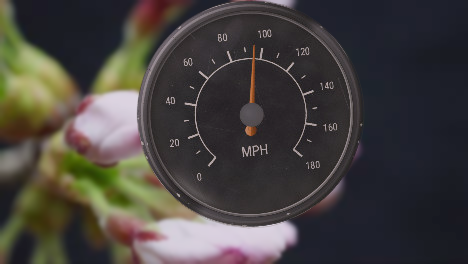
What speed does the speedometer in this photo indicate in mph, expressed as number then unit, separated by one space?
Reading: 95 mph
